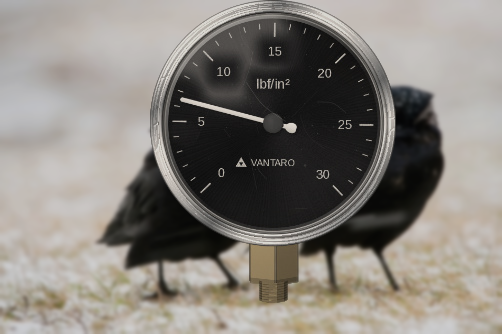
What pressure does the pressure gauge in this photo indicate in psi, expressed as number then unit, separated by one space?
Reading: 6.5 psi
